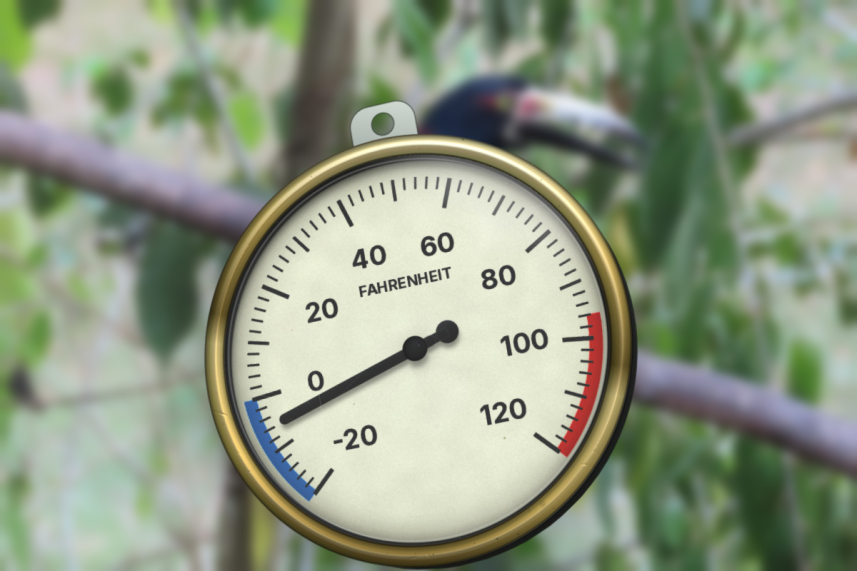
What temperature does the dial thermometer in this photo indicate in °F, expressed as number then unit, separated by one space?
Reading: -6 °F
